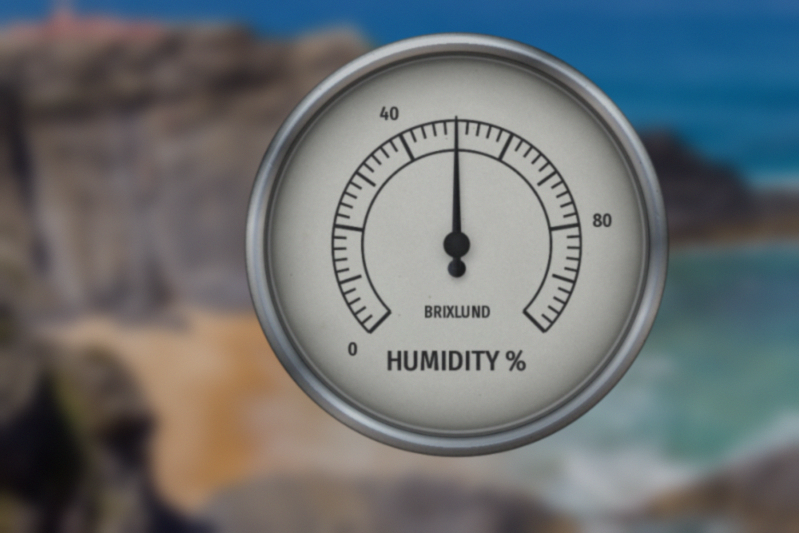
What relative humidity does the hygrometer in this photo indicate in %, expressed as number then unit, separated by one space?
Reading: 50 %
